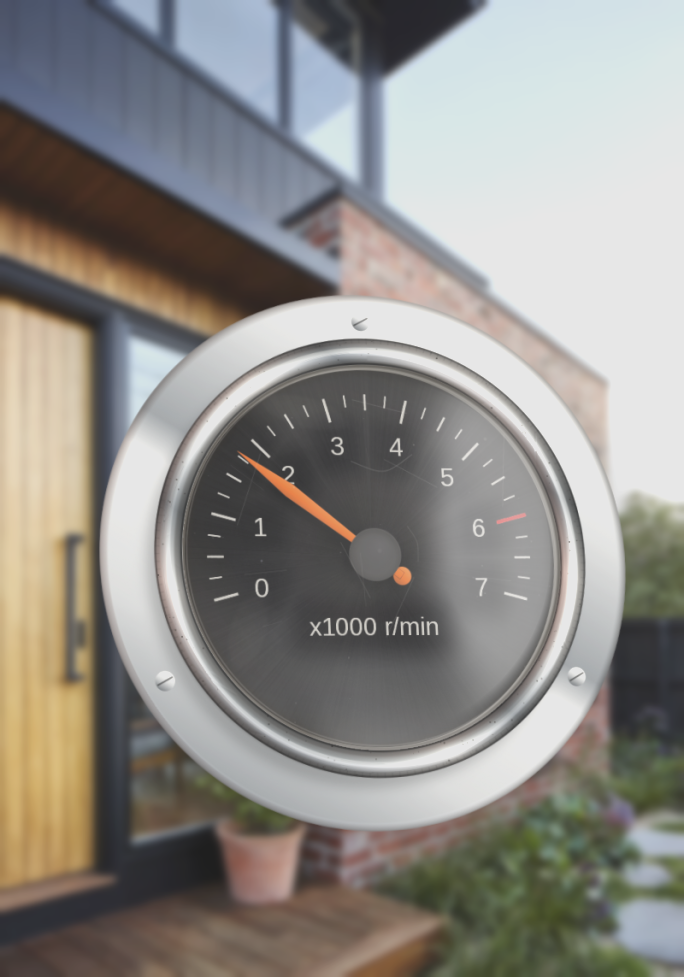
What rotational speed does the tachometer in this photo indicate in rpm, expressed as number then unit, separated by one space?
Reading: 1750 rpm
